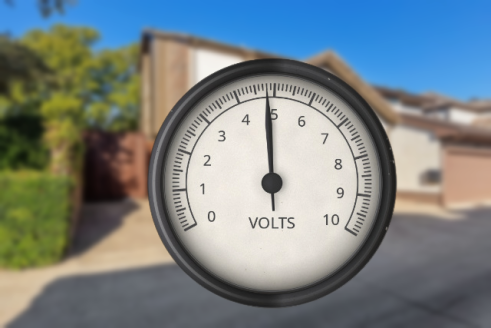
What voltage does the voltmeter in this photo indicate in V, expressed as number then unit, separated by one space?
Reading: 4.8 V
